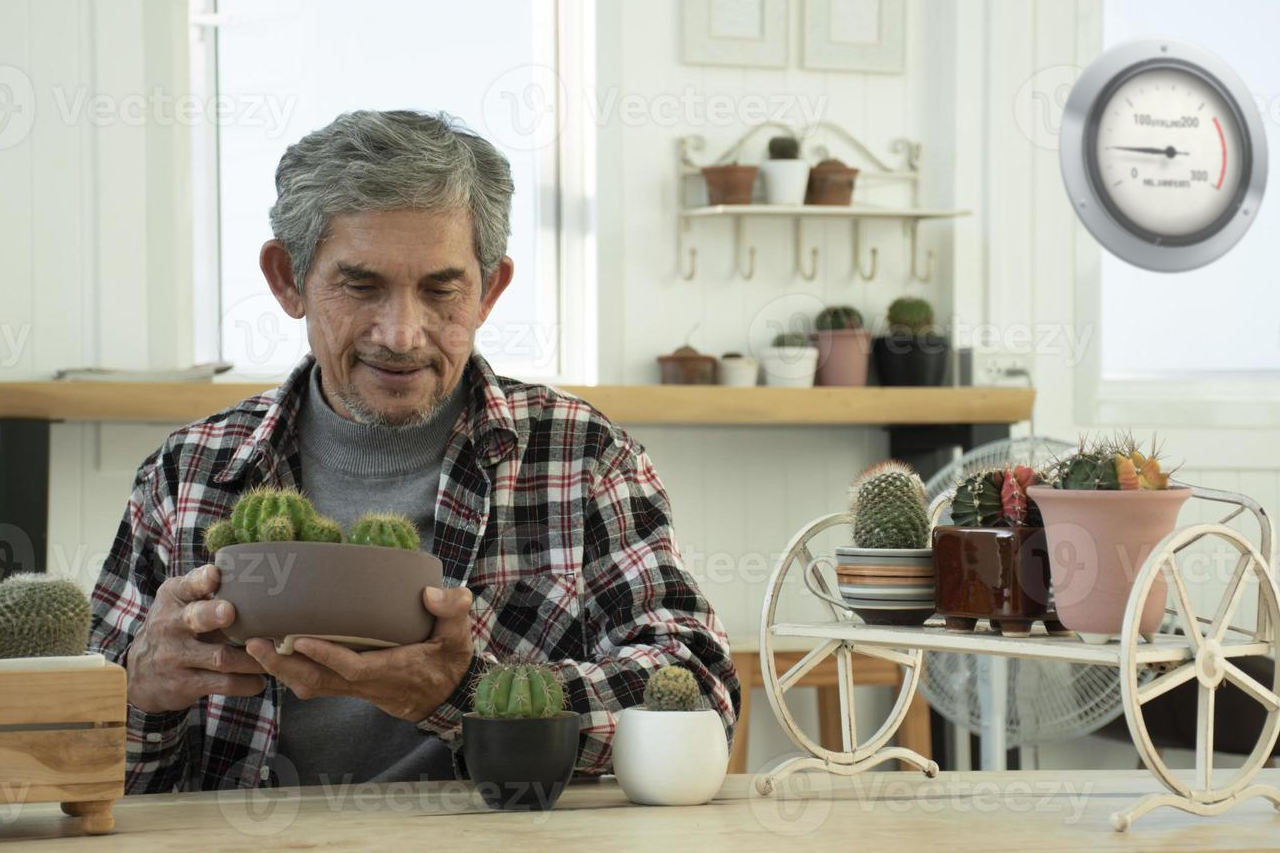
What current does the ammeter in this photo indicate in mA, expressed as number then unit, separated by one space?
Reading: 40 mA
